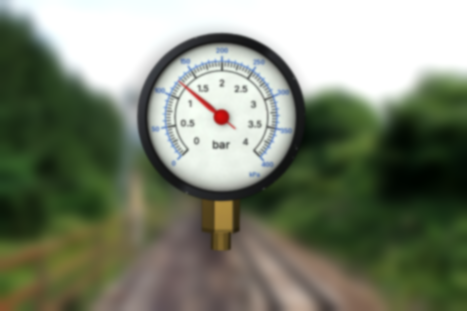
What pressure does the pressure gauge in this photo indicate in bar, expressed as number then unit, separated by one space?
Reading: 1.25 bar
